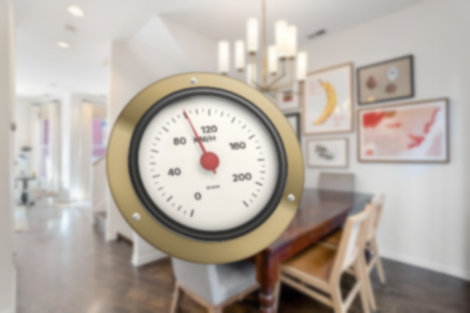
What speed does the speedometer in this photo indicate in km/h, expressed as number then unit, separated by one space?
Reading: 100 km/h
